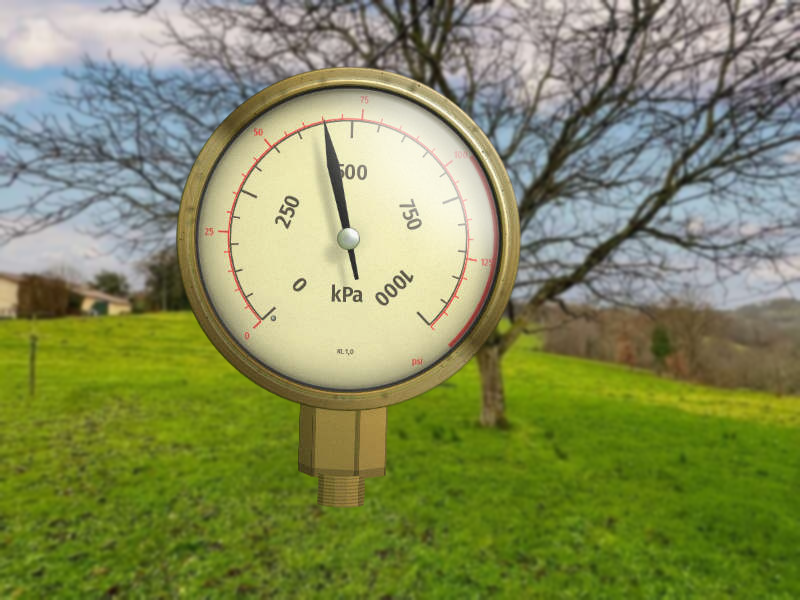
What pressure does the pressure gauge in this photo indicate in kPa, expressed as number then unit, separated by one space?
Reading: 450 kPa
